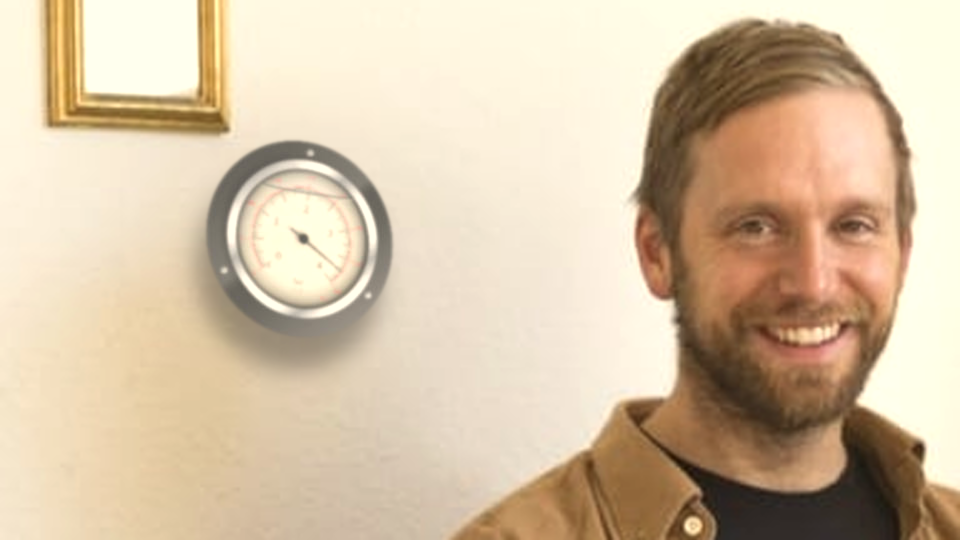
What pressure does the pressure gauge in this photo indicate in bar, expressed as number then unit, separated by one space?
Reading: 3.75 bar
